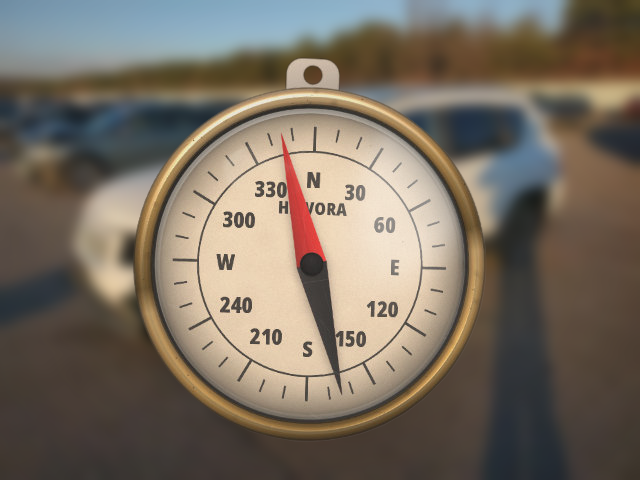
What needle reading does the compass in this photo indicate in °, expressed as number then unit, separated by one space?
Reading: 345 °
